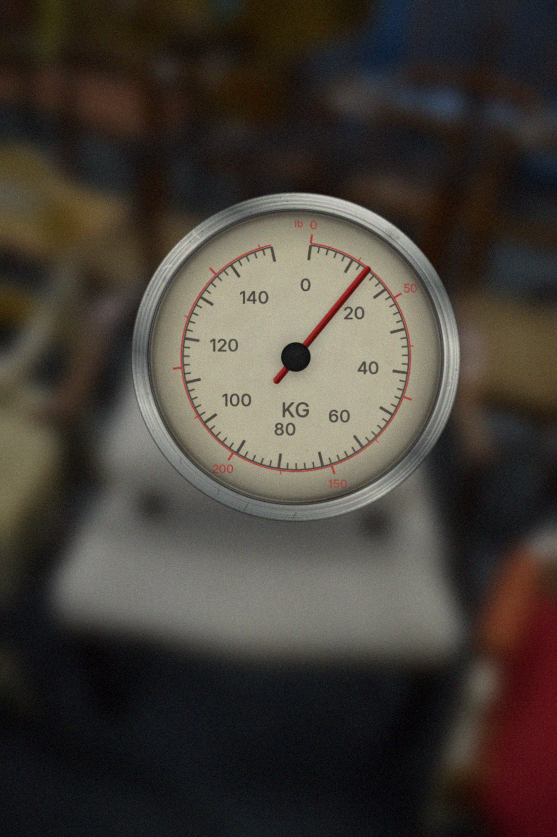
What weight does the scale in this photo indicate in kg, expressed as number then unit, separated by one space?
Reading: 14 kg
